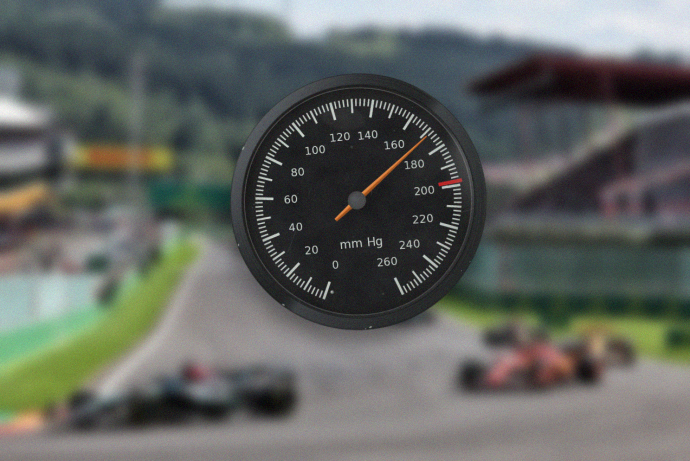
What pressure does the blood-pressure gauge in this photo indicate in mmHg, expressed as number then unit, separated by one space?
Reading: 172 mmHg
